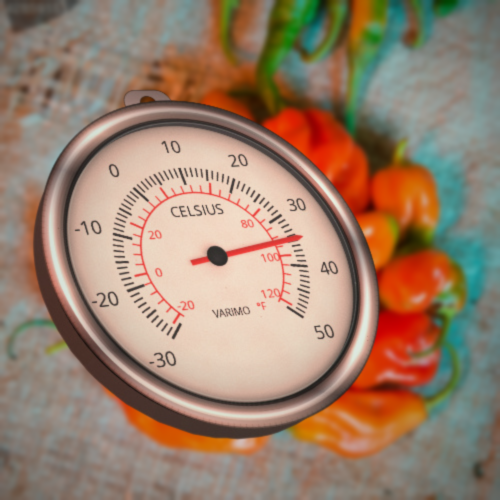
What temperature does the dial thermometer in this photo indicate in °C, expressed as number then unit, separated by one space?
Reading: 35 °C
